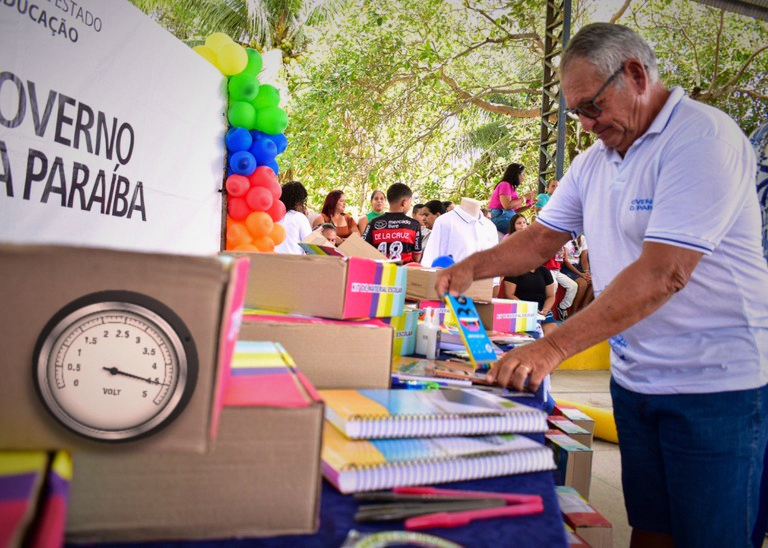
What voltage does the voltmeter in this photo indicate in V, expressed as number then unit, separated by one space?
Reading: 4.5 V
